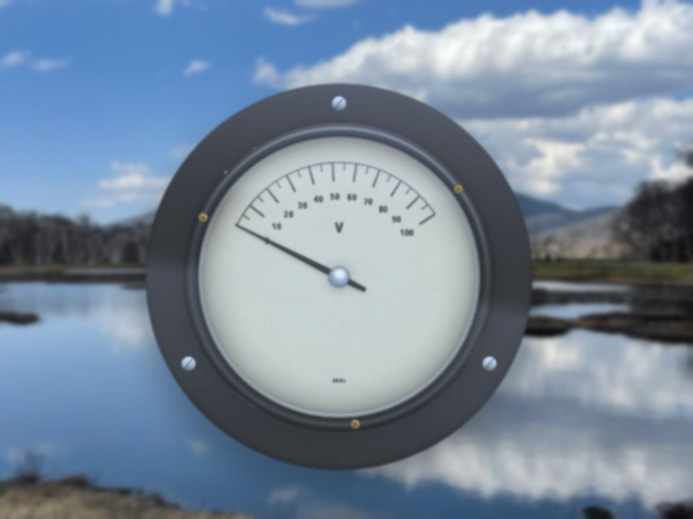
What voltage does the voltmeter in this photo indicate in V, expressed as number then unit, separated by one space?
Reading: 0 V
